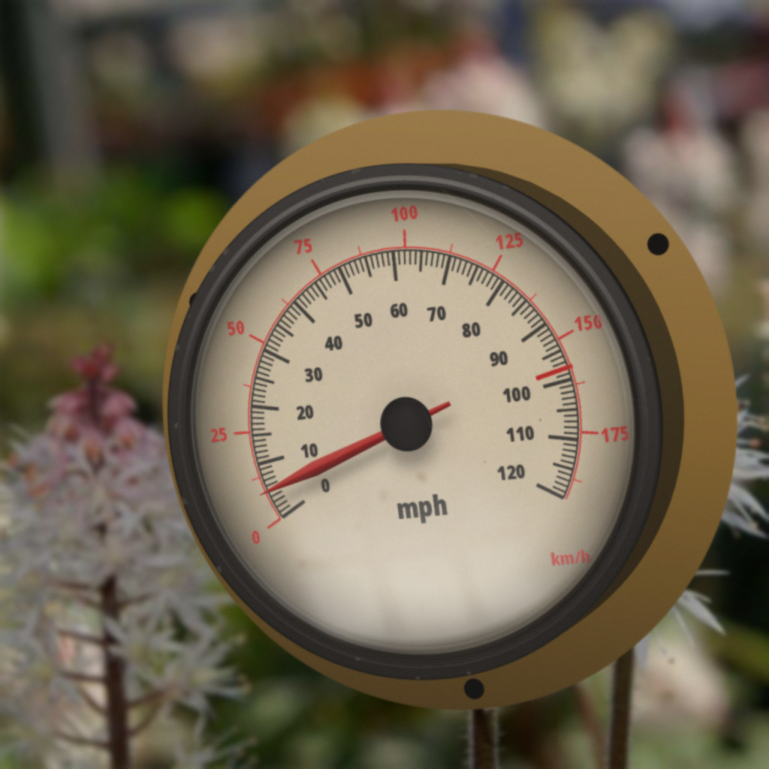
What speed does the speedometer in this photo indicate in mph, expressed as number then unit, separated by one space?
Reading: 5 mph
